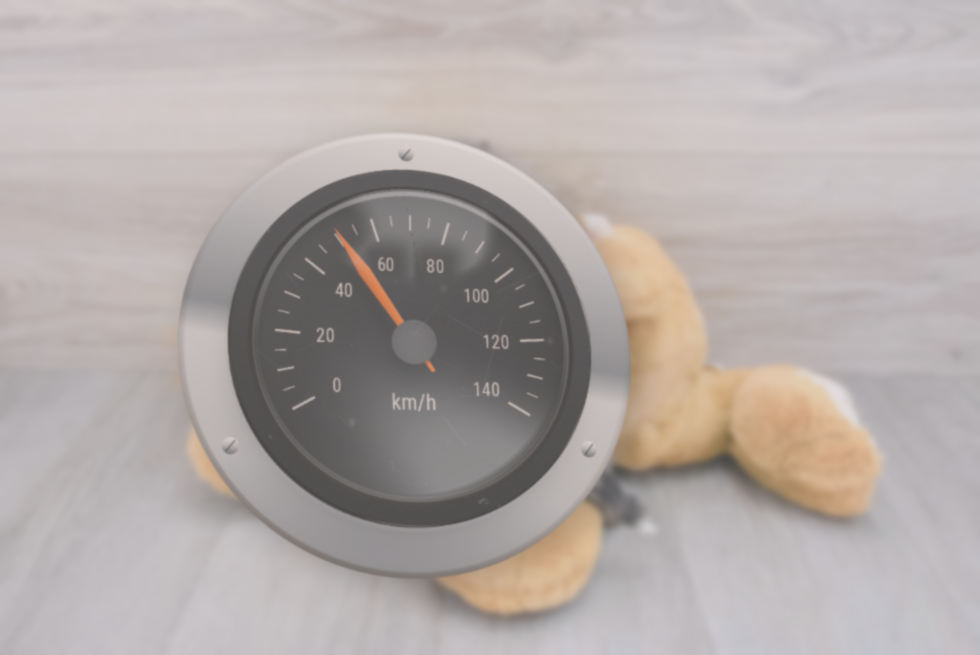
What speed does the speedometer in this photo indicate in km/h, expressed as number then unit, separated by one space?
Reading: 50 km/h
